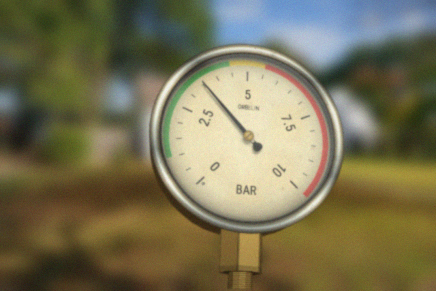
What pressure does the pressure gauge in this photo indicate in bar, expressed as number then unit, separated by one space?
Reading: 3.5 bar
